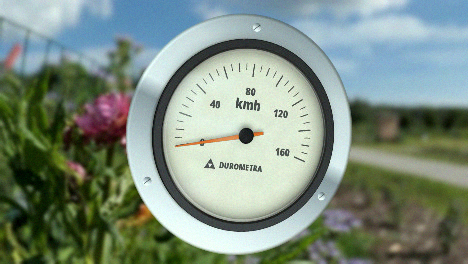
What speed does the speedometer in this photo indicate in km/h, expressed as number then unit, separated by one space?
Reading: 0 km/h
